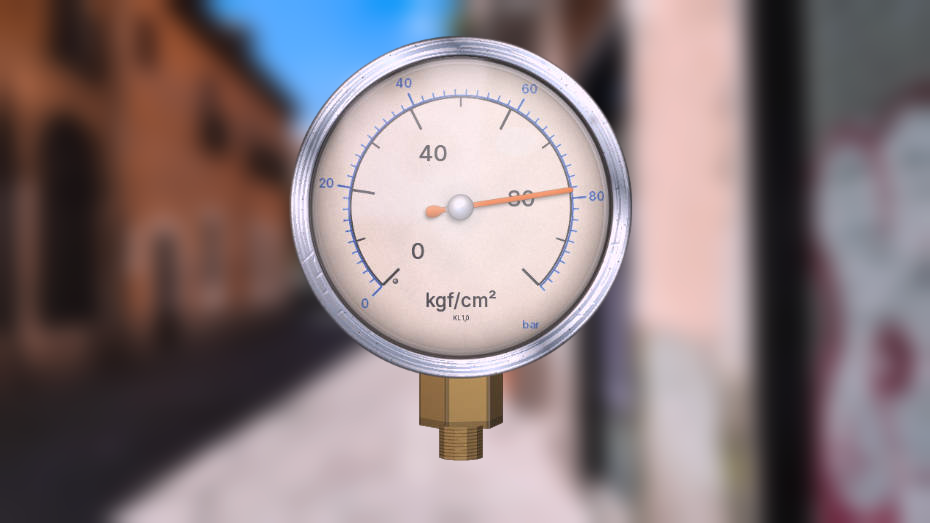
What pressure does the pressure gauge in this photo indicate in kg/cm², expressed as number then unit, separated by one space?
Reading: 80 kg/cm²
